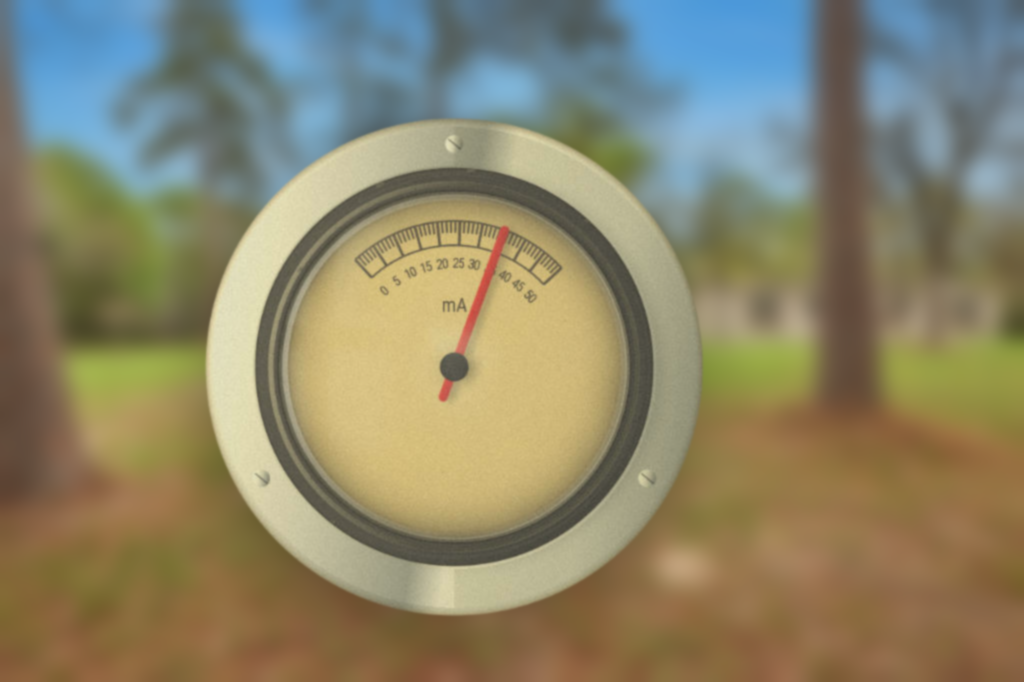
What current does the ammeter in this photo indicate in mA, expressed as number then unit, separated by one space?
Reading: 35 mA
